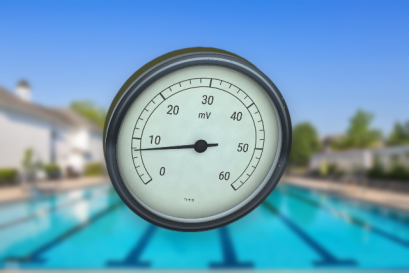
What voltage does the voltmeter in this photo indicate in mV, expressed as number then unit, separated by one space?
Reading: 8 mV
